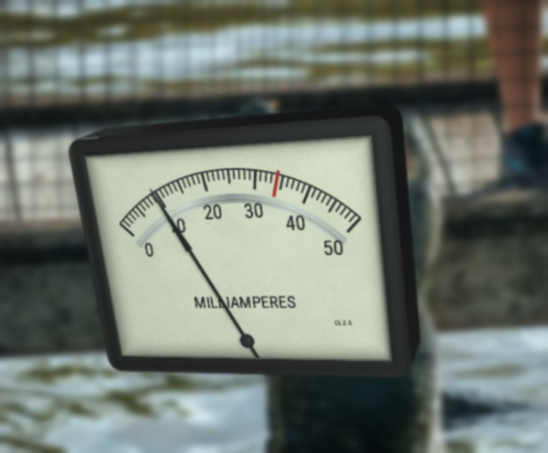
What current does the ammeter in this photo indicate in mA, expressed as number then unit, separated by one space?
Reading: 10 mA
